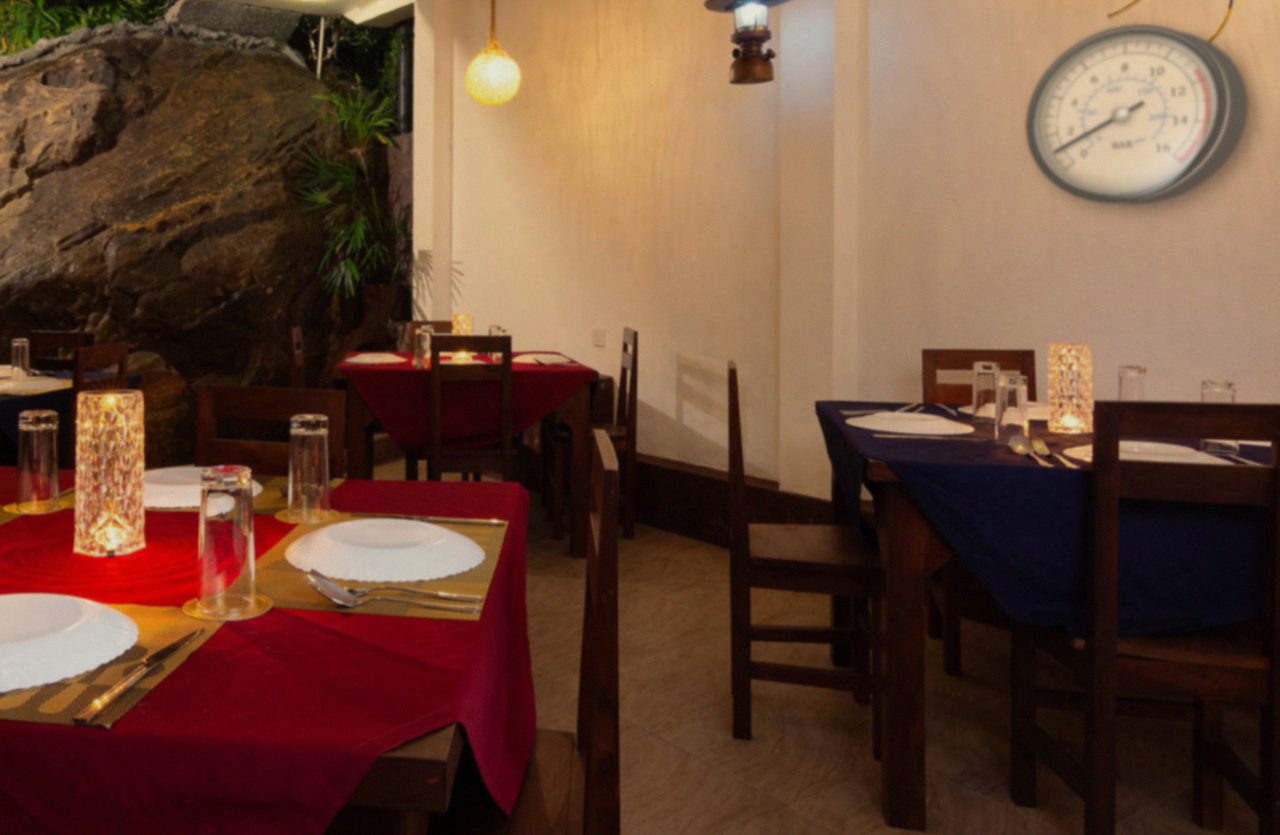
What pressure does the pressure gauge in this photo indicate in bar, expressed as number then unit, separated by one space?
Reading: 1 bar
